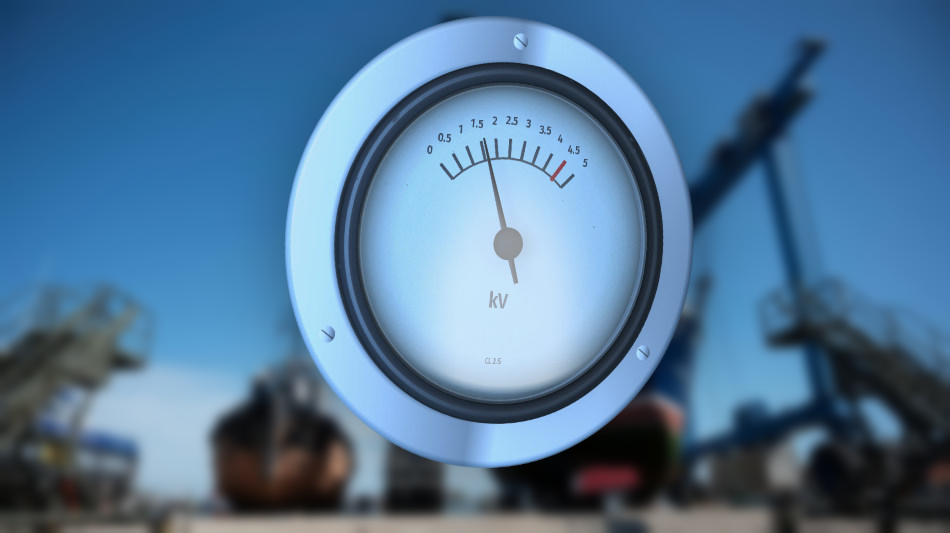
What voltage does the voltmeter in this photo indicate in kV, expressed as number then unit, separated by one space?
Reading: 1.5 kV
